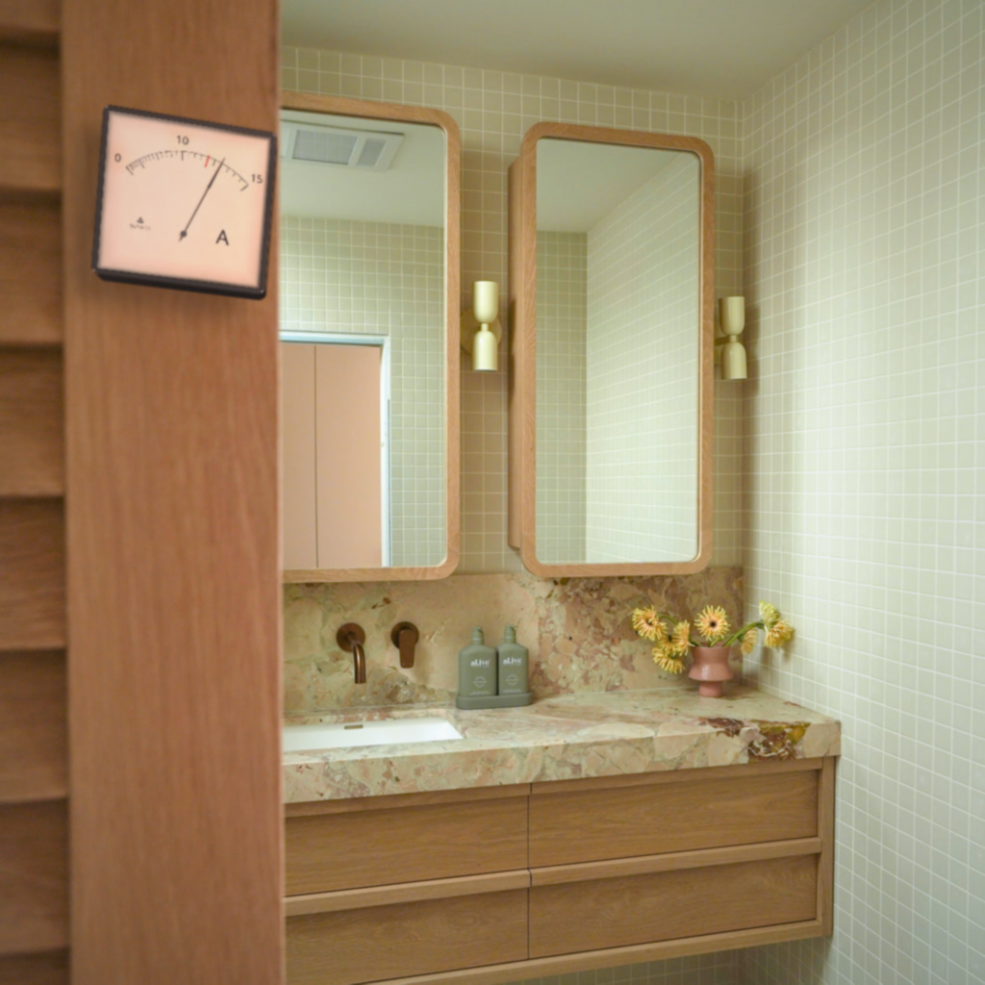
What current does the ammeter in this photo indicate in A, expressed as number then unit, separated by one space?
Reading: 13 A
